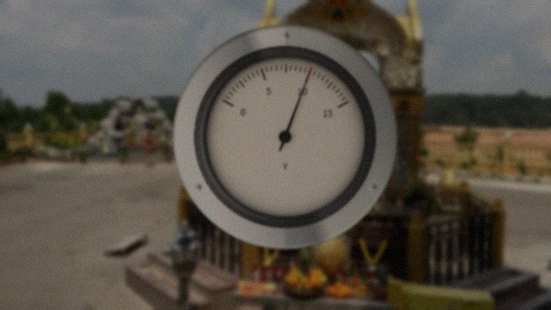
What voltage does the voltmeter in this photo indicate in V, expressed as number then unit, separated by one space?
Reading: 10 V
